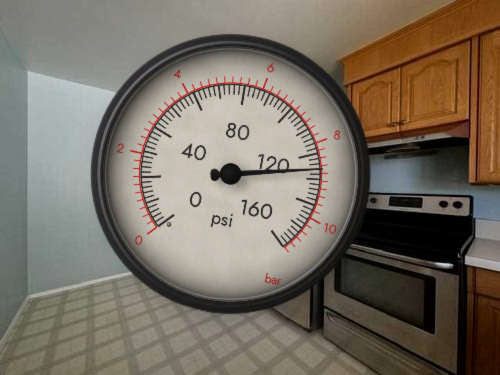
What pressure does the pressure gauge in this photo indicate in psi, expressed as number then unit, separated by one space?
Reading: 126 psi
